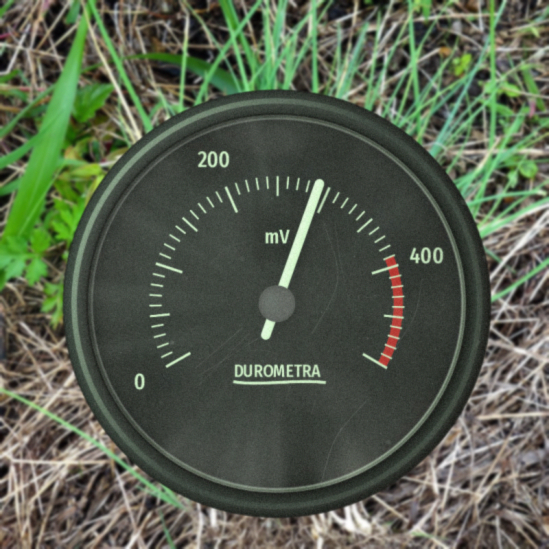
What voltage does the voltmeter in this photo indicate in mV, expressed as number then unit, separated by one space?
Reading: 290 mV
